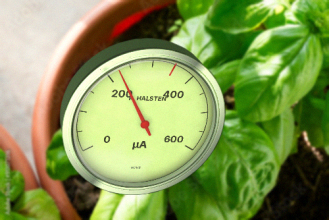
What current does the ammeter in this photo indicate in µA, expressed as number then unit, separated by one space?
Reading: 225 µA
